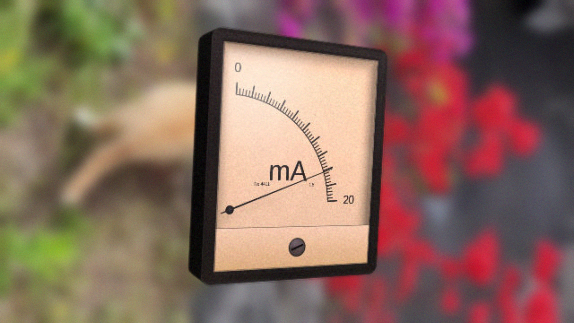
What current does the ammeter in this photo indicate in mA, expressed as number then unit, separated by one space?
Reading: 16 mA
